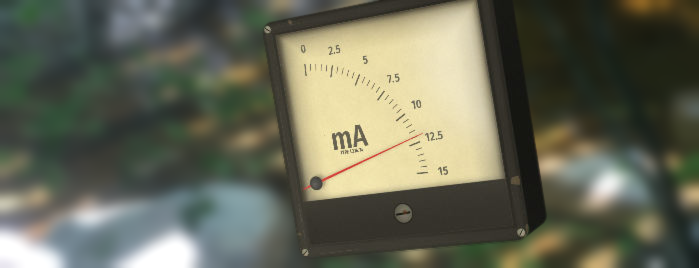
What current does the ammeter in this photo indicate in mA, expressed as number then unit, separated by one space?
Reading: 12 mA
